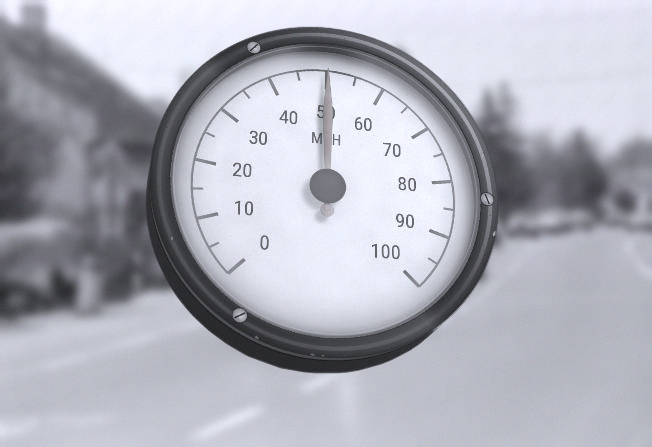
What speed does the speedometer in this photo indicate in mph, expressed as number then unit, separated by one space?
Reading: 50 mph
